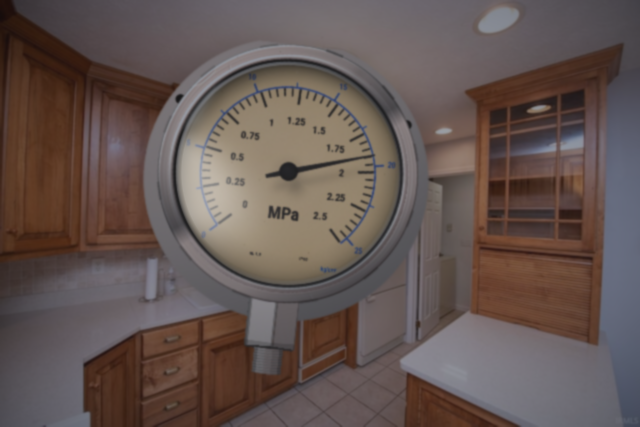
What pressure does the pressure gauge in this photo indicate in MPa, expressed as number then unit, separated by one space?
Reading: 1.9 MPa
